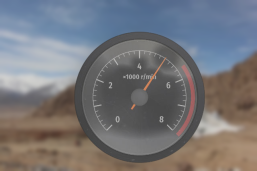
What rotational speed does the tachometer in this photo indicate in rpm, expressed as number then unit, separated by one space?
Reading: 5000 rpm
